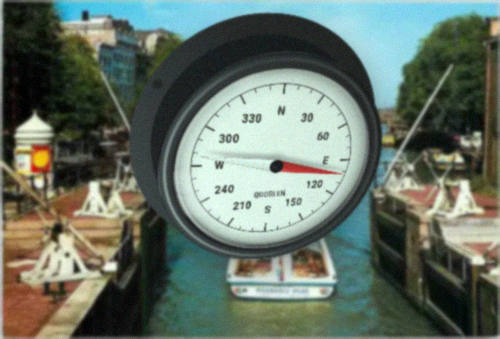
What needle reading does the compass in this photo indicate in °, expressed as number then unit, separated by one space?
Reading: 100 °
